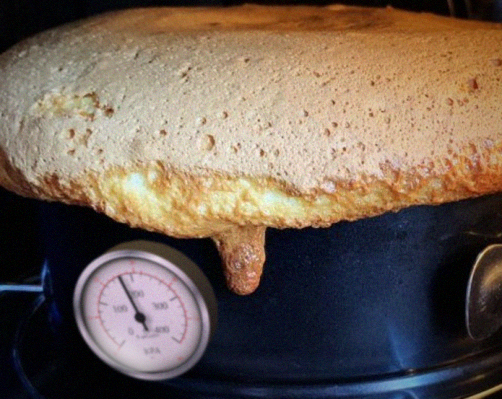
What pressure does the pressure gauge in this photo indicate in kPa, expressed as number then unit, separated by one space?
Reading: 180 kPa
